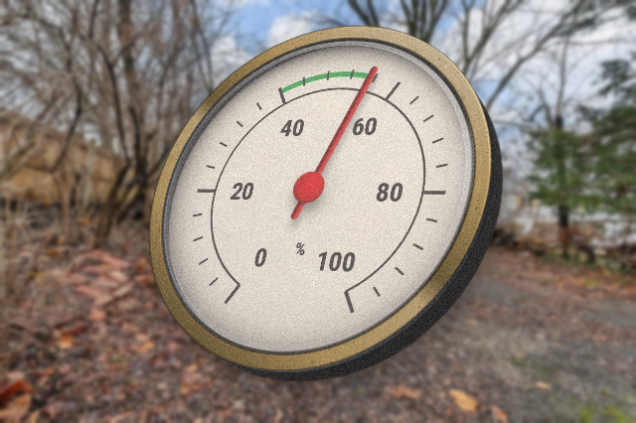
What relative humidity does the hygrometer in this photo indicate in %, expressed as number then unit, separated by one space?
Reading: 56 %
